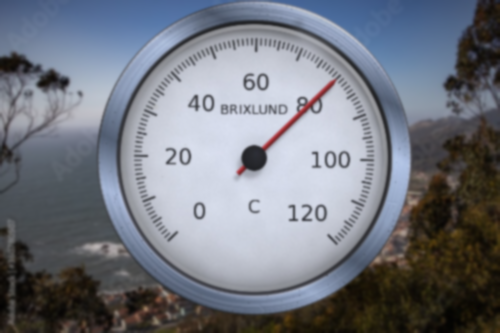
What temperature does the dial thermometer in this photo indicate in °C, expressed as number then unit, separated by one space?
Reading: 80 °C
